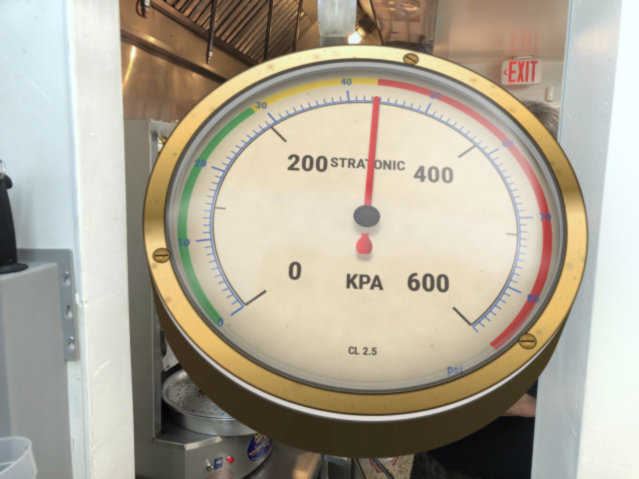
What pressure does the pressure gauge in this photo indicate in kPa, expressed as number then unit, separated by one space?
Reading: 300 kPa
